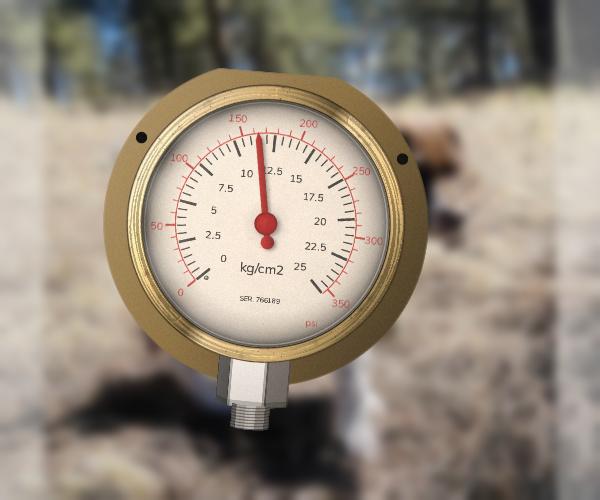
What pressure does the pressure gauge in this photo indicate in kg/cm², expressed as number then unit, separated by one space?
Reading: 11.5 kg/cm²
